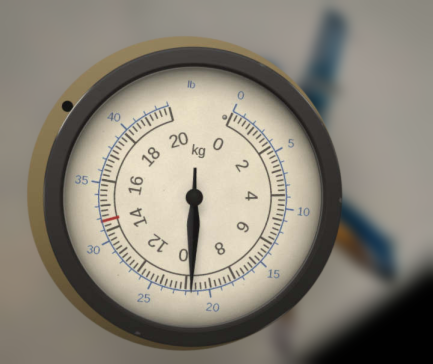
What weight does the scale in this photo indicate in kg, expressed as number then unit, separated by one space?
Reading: 9.8 kg
